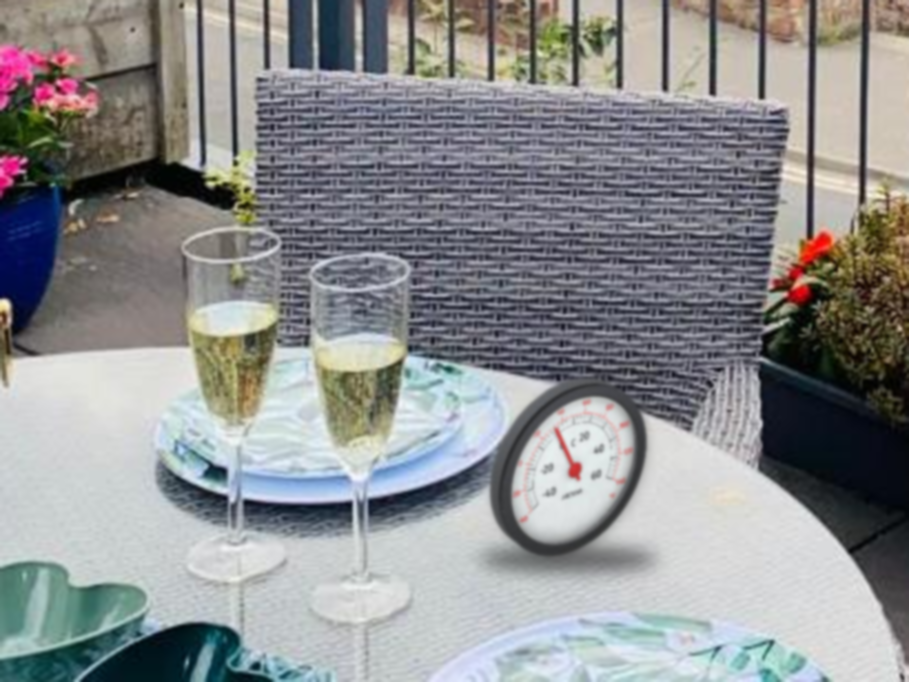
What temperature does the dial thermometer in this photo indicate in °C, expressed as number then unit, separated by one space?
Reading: 0 °C
